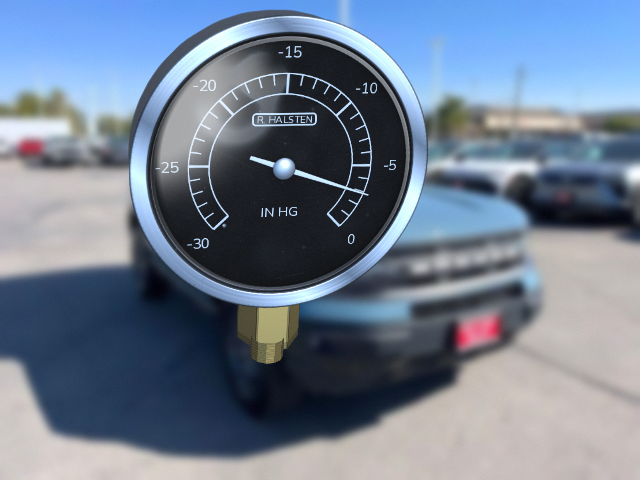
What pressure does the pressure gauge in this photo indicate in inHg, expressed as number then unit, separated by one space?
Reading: -3 inHg
